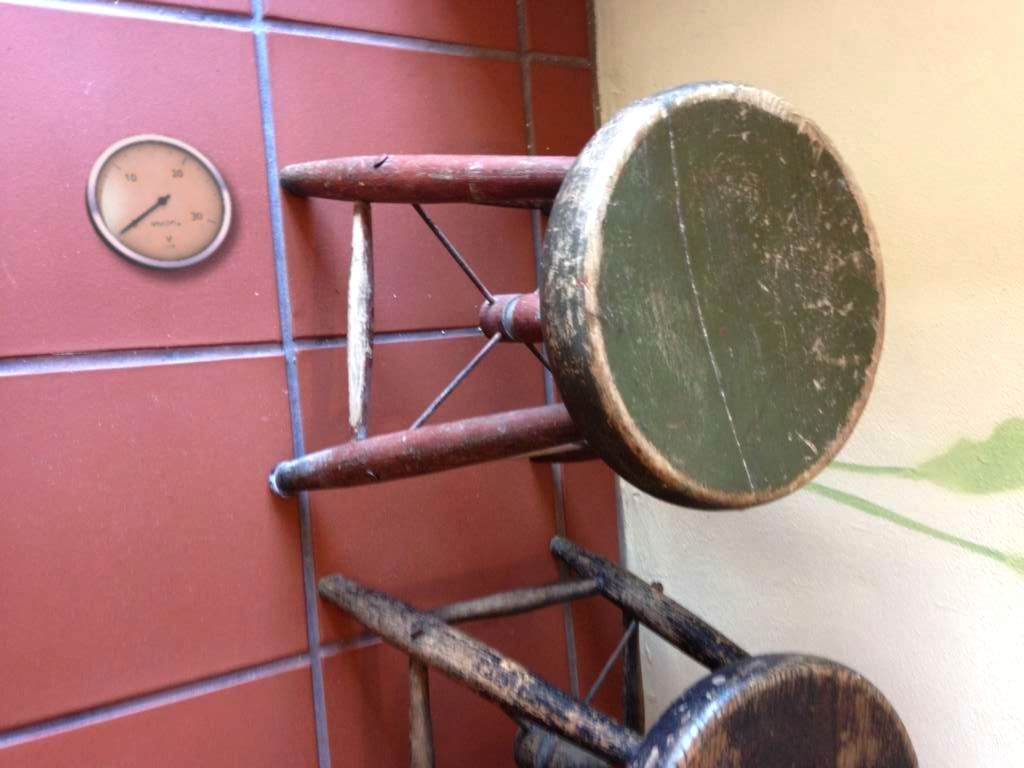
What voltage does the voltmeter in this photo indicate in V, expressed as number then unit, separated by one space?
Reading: 0 V
